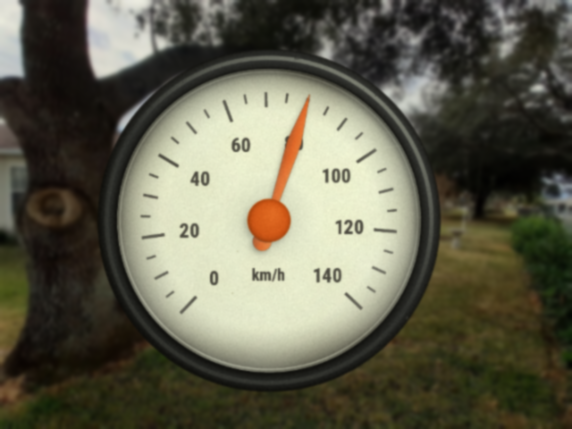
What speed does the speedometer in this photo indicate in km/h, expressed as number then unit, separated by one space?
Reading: 80 km/h
